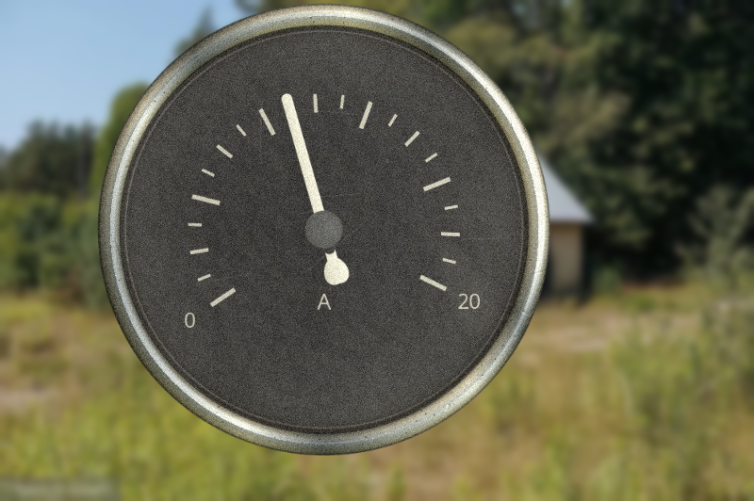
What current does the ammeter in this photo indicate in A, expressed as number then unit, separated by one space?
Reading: 9 A
